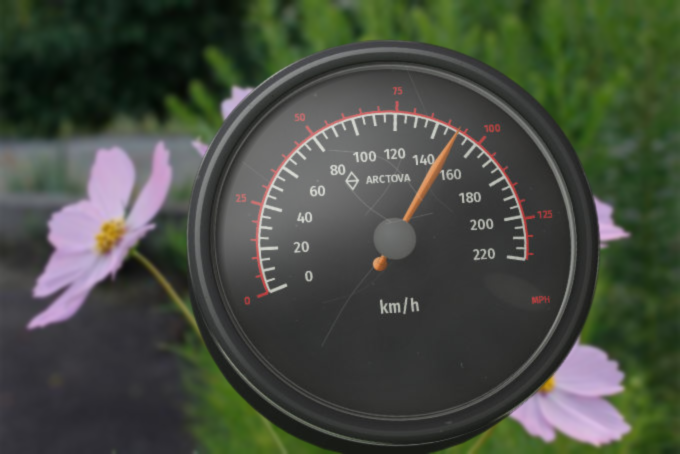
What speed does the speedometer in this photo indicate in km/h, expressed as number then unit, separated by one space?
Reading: 150 km/h
